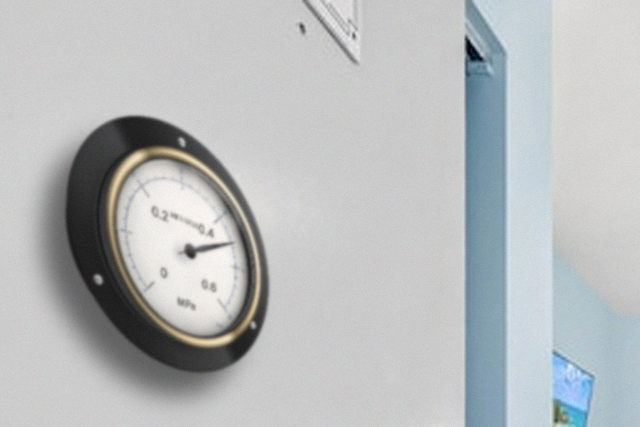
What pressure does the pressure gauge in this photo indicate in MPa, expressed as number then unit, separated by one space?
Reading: 0.45 MPa
